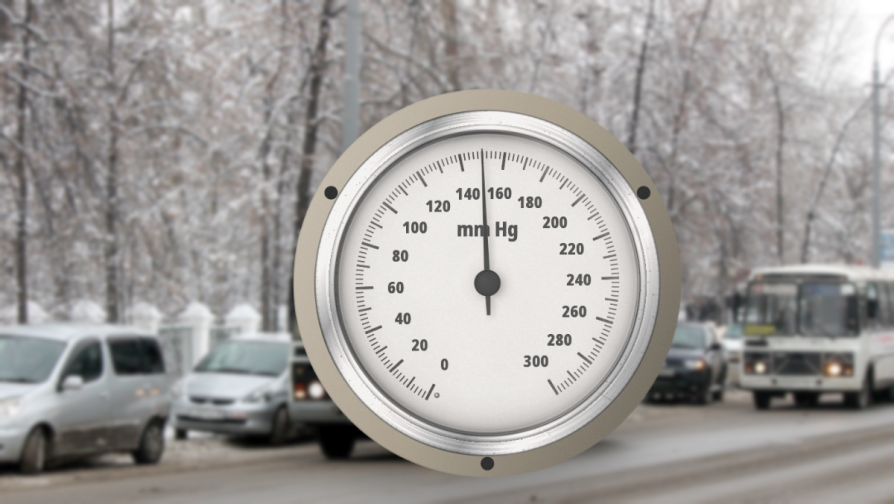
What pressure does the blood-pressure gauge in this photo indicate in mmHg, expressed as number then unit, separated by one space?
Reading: 150 mmHg
